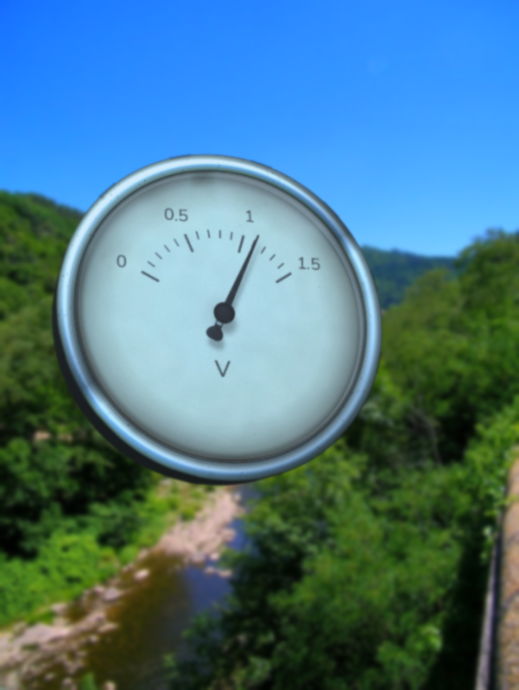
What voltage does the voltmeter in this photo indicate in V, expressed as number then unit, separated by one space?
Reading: 1.1 V
